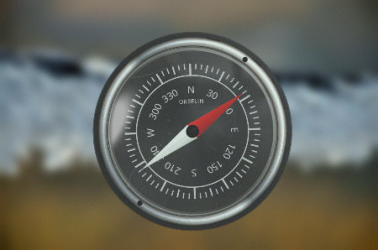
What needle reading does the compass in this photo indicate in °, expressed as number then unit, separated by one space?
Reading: 55 °
